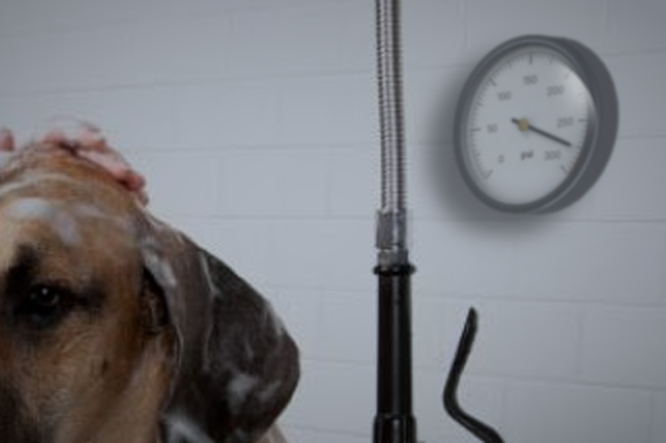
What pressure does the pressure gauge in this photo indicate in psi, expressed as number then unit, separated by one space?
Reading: 275 psi
